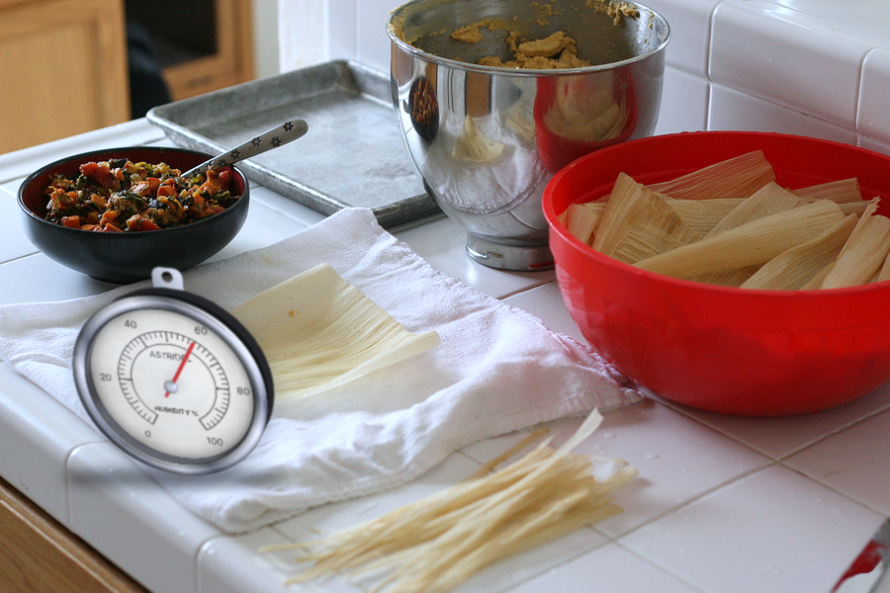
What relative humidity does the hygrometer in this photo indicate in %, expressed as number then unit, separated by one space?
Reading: 60 %
